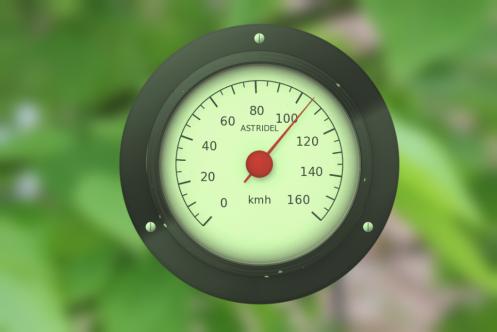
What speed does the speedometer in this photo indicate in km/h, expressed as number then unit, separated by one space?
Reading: 105 km/h
